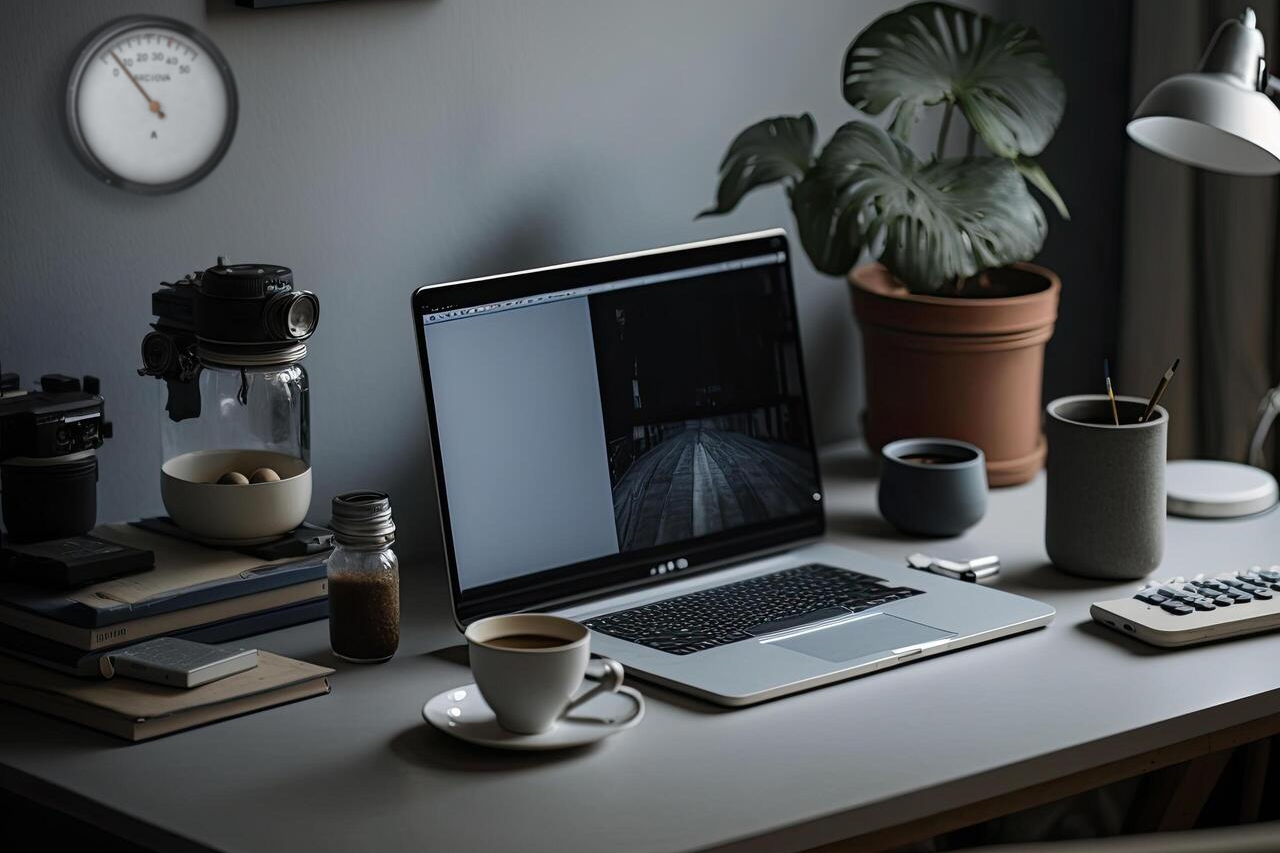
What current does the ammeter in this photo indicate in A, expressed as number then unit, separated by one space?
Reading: 5 A
